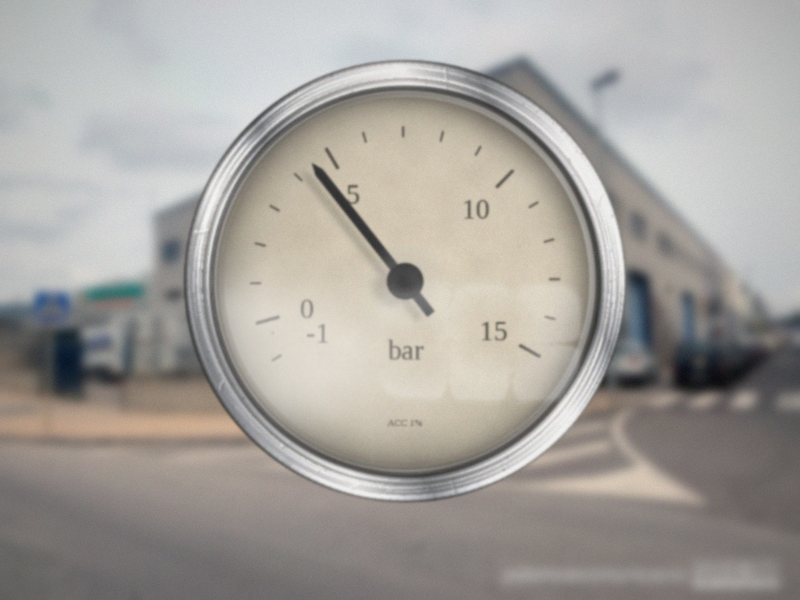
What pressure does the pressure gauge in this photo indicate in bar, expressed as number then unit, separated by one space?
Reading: 4.5 bar
